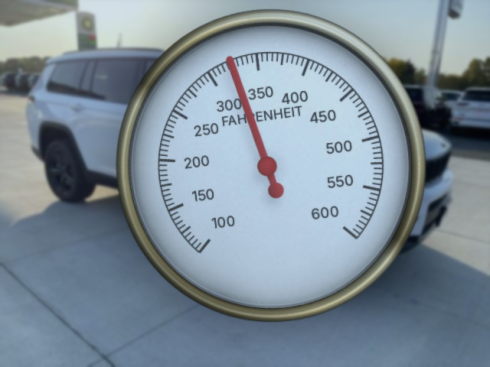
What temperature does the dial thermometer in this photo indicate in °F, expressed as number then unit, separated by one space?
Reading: 325 °F
